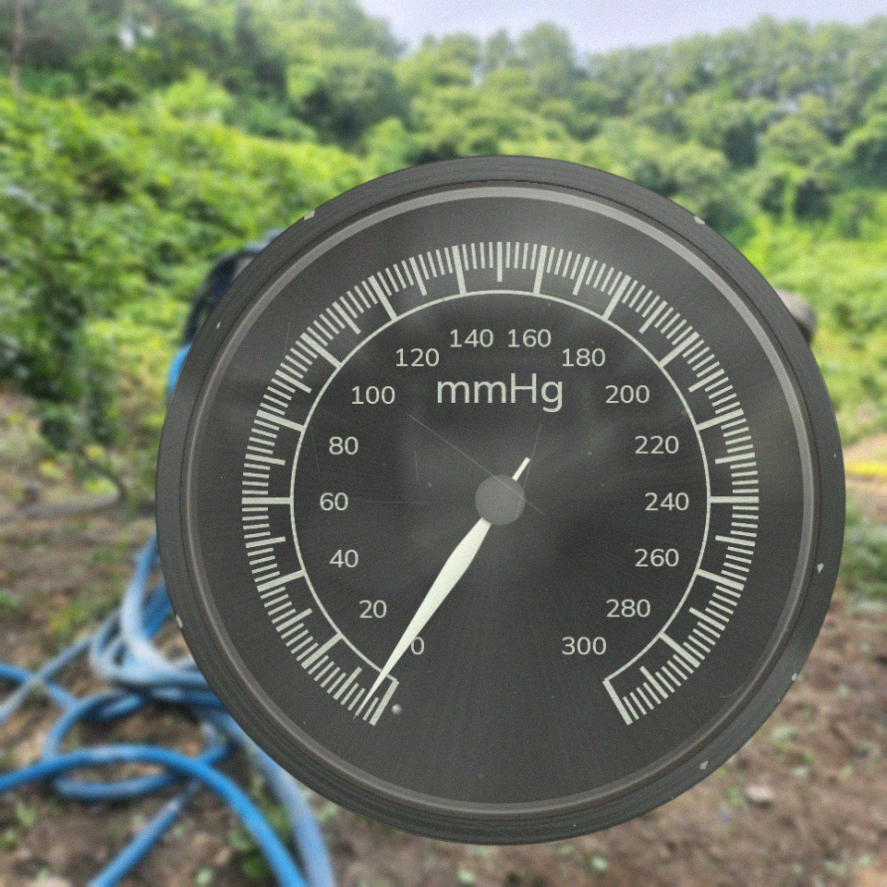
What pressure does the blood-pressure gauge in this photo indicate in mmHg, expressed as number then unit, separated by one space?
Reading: 4 mmHg
